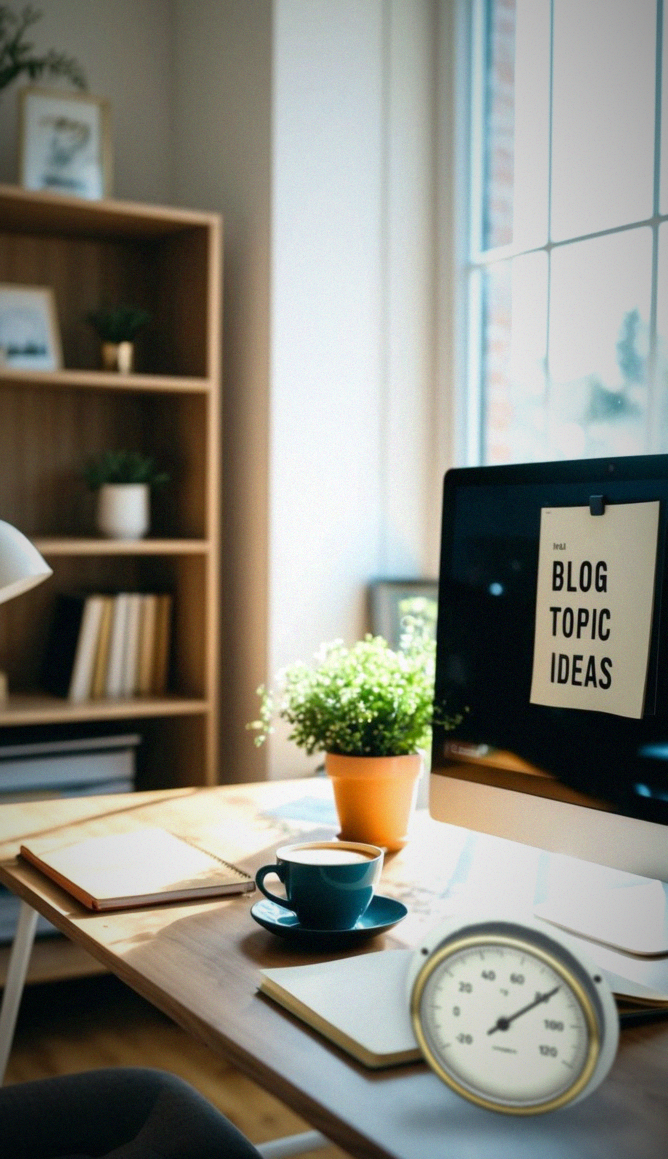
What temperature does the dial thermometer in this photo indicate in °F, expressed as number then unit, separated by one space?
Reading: 80 °F
